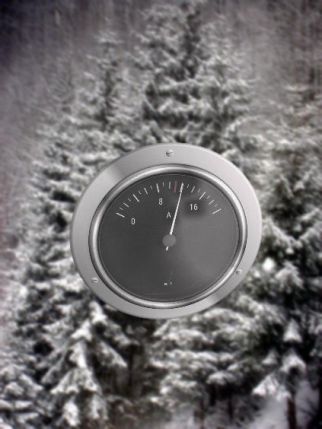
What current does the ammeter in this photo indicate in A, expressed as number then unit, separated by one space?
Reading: 12 A
